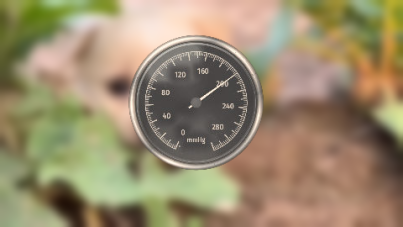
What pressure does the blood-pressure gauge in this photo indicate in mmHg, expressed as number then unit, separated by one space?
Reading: 200 mmHg
